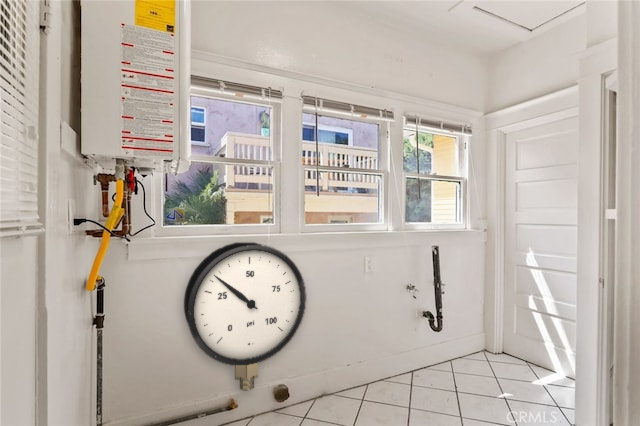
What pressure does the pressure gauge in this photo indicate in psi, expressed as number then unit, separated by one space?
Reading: 32.5 psi
